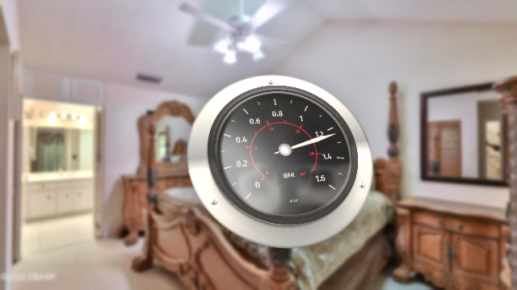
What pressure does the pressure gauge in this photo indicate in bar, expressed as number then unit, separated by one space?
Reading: 1.25 bar
